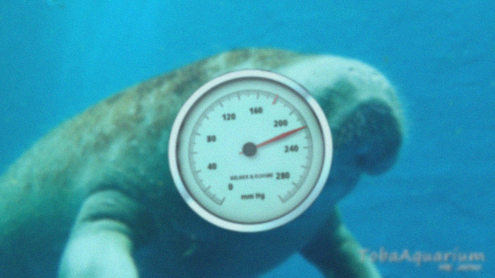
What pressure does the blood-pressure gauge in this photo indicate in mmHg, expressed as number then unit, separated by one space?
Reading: 220 mmHg
